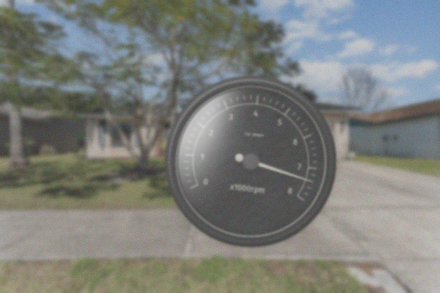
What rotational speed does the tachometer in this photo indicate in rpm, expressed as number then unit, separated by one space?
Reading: 7400 rpm
